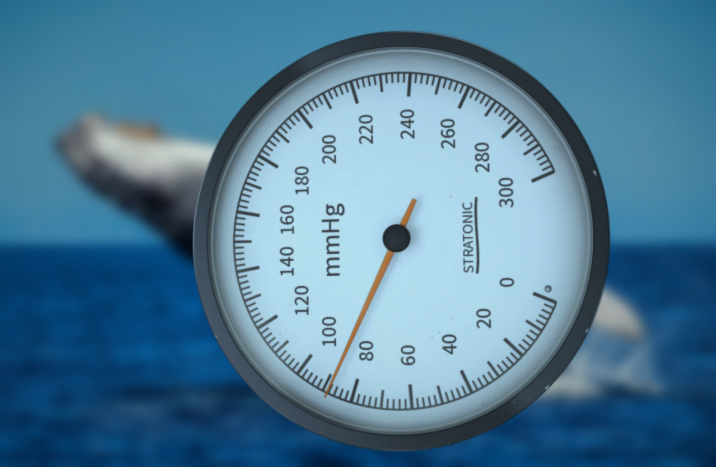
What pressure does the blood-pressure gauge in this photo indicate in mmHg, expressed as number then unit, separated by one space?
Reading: 88 mmHg
